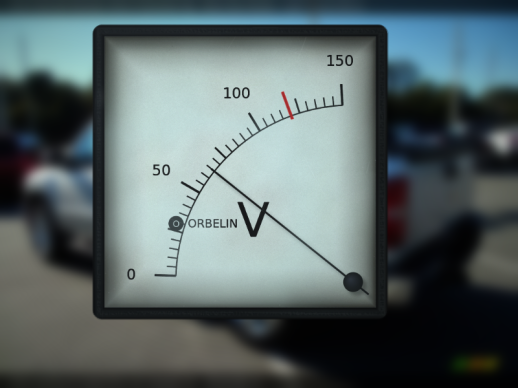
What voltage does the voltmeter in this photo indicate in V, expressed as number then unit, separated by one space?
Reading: 65 V
